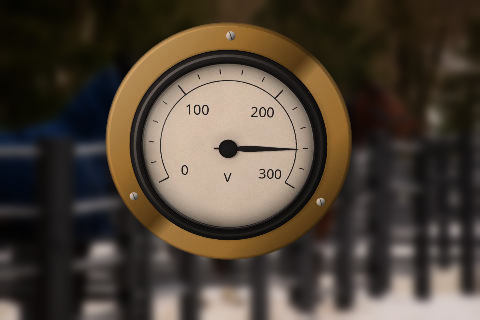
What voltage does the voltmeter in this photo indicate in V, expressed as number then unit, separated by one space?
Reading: 260 V
